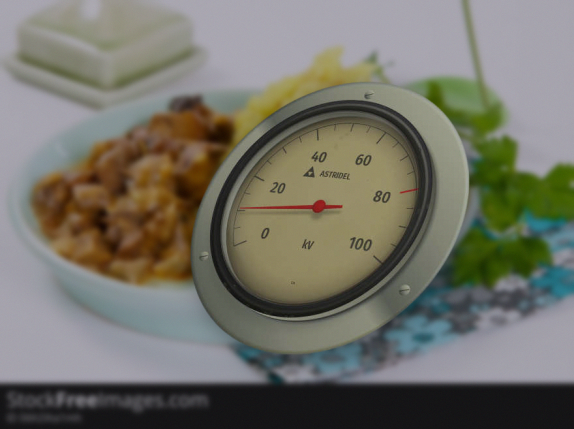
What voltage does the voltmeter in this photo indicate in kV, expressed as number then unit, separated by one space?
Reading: 10 kV
